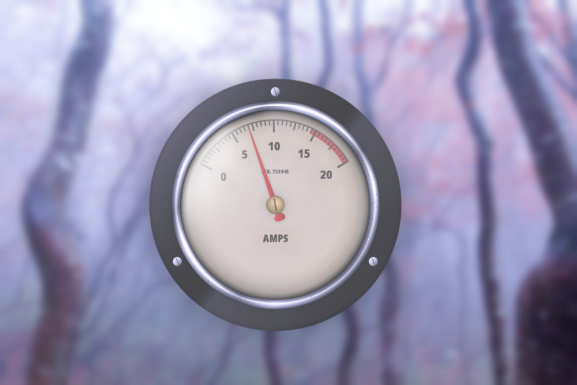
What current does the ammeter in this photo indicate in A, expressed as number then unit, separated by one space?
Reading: 7 A
